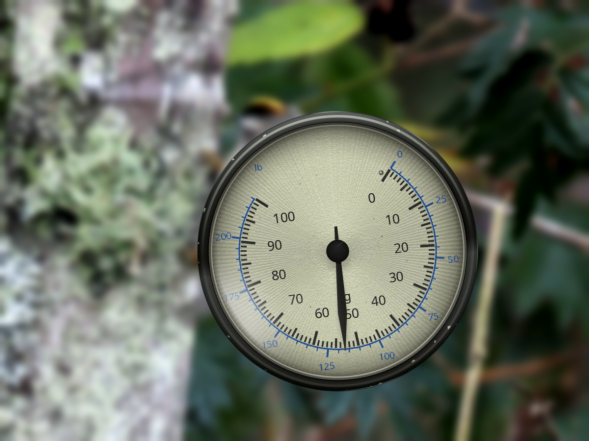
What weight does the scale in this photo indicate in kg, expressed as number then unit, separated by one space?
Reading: 53 kg
